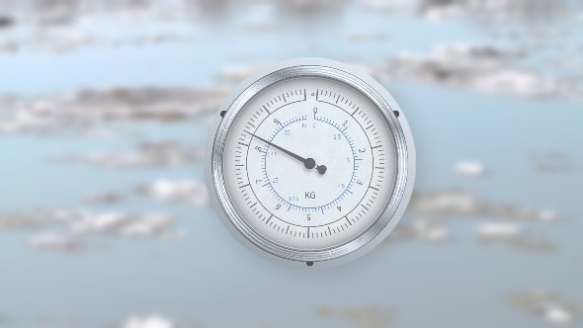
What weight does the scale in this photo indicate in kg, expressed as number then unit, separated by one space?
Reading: 8.3 kg
